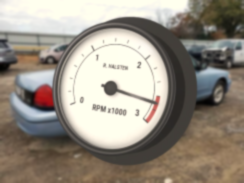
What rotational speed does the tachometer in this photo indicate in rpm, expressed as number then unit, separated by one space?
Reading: 2700 rpm
